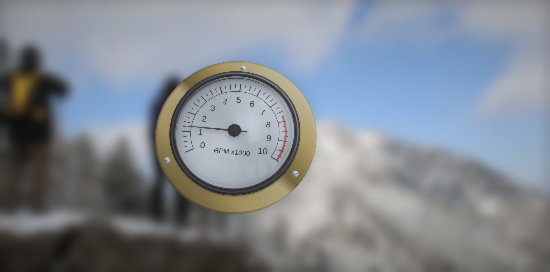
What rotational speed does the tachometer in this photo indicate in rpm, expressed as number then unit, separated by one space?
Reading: 1250 rpm
